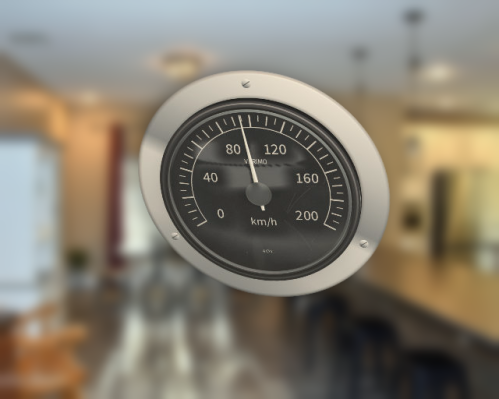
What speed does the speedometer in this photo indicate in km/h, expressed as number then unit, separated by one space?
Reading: 95 km/h
